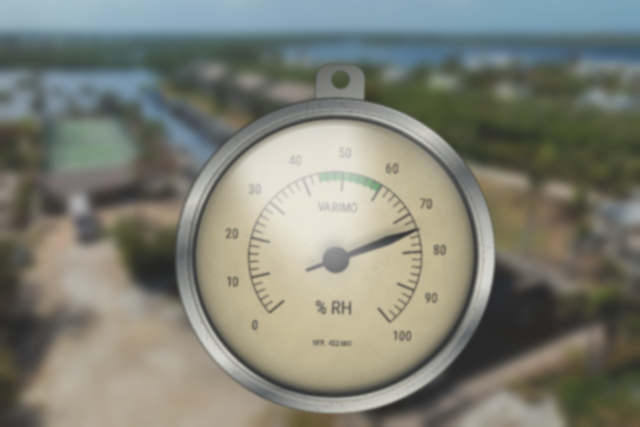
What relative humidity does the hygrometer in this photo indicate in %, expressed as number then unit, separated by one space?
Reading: 74 %
